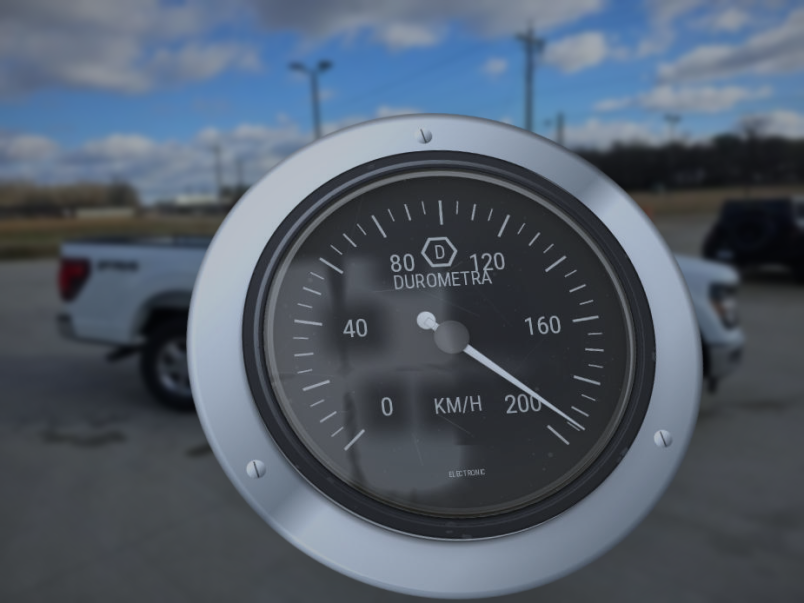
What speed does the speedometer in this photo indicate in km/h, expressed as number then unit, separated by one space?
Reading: 195 km/h
